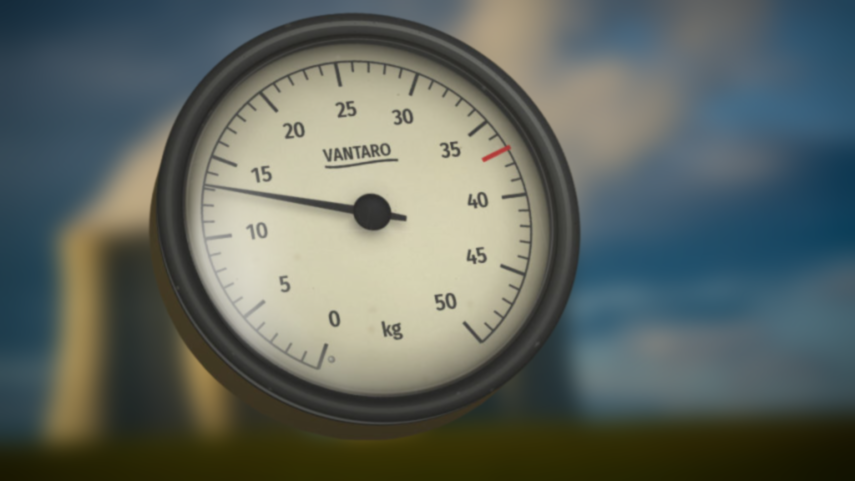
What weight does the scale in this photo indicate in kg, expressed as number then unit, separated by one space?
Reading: 13 kg
